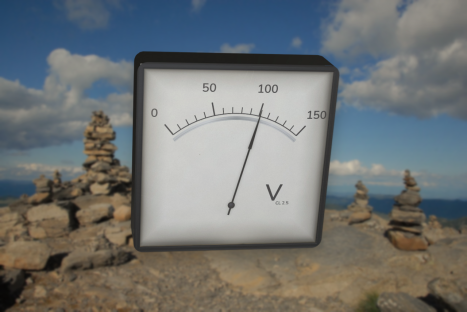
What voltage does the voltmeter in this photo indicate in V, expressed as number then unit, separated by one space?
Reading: 100 V
